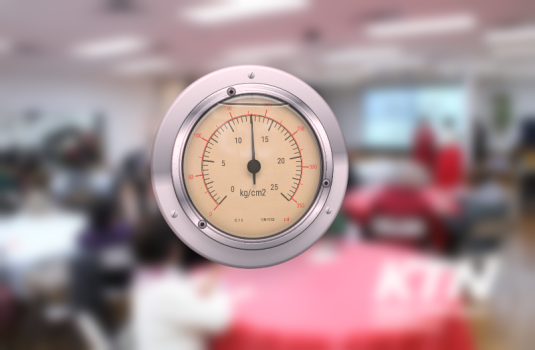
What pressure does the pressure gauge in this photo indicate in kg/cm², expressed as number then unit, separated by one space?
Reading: 12.5 kg/cm²
